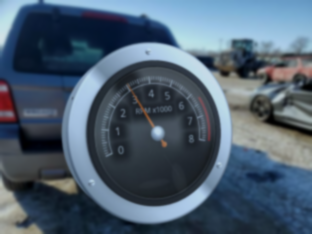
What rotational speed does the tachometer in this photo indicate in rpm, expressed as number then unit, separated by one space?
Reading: 3000 rpm
